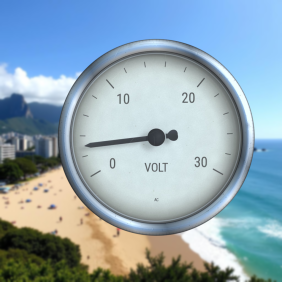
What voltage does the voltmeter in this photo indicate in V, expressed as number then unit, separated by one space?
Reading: 3 V
